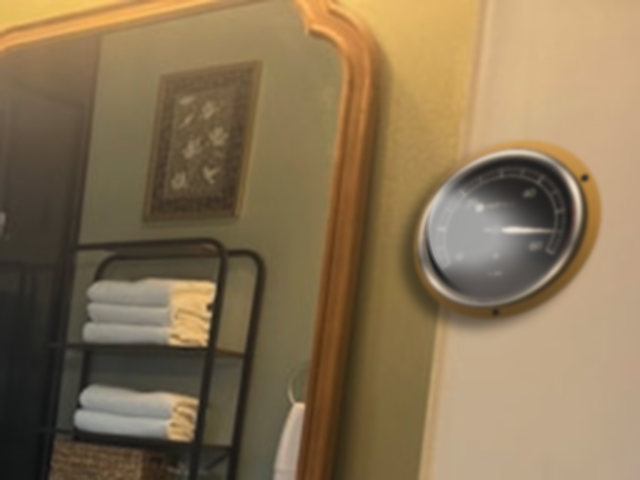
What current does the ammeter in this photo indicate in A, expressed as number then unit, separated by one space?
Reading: 55 A
